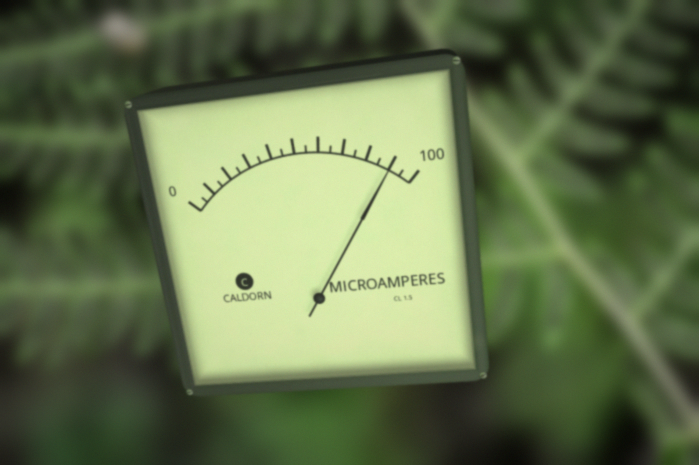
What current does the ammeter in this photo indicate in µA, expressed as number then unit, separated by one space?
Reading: 90 µA
